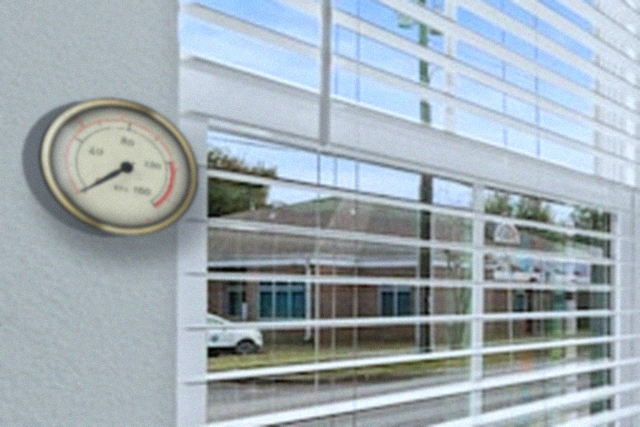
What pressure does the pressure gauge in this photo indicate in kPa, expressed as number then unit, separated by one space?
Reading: 0 kPa
